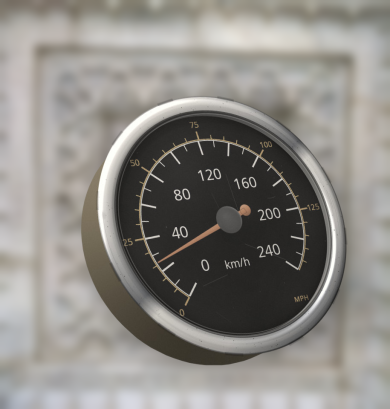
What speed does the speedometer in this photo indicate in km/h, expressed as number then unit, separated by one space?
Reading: 25 km/h
